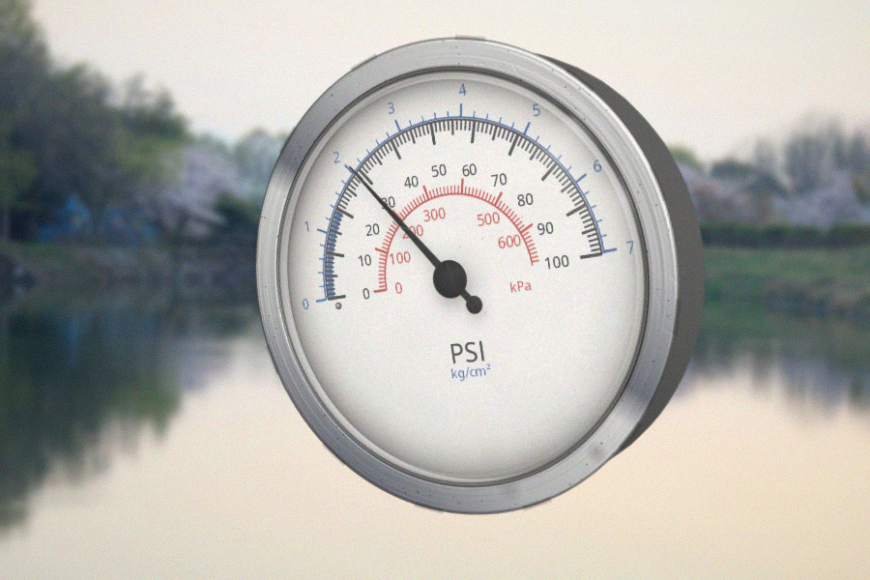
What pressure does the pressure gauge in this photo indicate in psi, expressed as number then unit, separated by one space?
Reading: 30 psi
